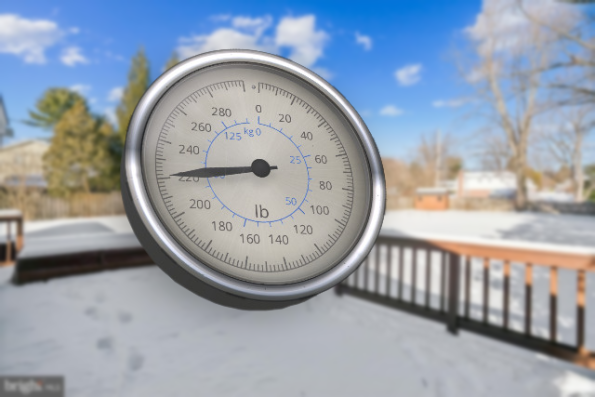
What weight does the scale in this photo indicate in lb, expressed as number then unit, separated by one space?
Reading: 220 lb
